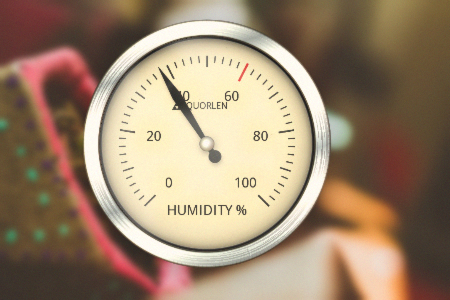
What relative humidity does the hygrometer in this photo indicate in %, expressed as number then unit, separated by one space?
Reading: 38 %
